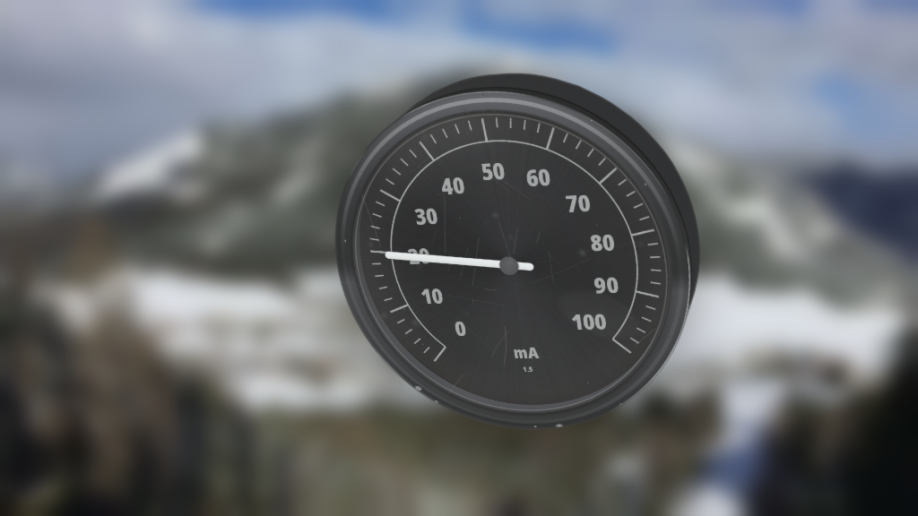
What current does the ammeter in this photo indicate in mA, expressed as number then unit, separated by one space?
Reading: 20 mA
